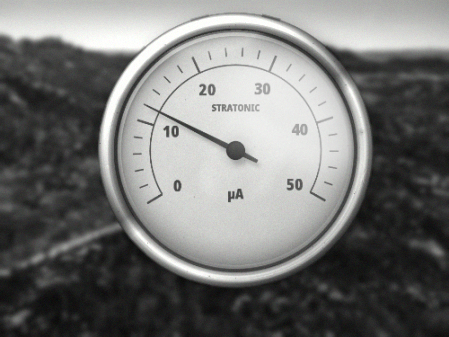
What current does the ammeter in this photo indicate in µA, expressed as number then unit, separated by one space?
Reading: 12 µA
